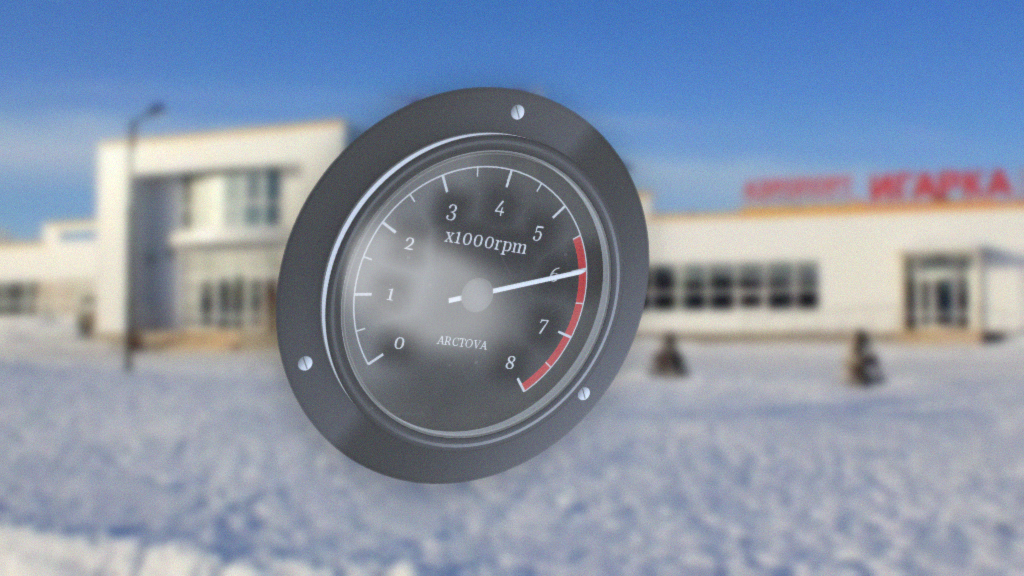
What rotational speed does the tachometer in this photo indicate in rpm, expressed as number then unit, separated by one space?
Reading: 6000 rpm
